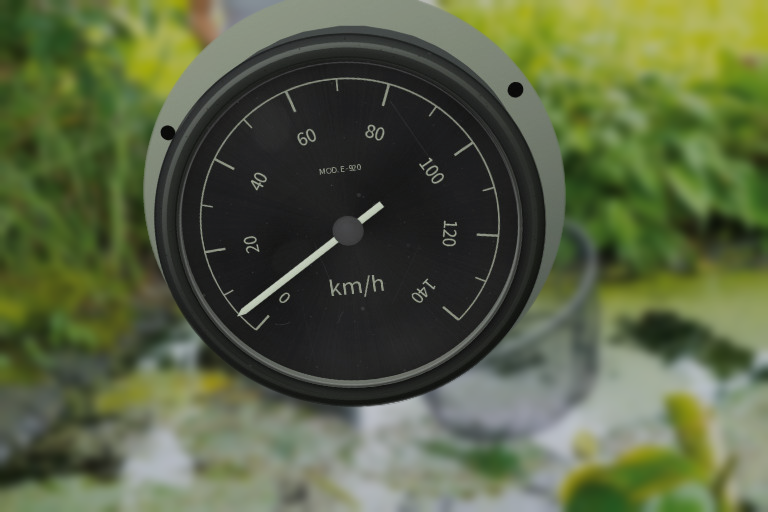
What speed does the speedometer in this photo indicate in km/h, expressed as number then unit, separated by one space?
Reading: 5 km/h
